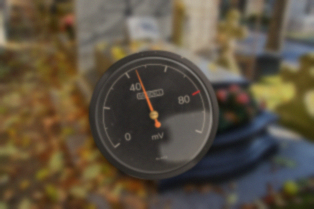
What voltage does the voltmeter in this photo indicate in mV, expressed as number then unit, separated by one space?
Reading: 45 mV
